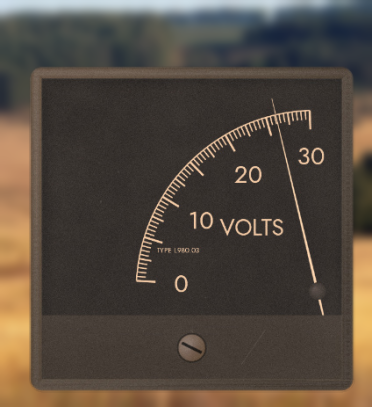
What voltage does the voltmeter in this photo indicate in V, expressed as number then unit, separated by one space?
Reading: 26 V
